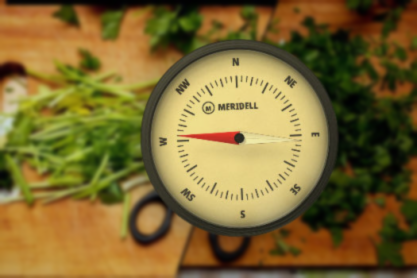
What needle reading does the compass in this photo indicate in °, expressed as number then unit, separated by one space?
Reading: 275 °
